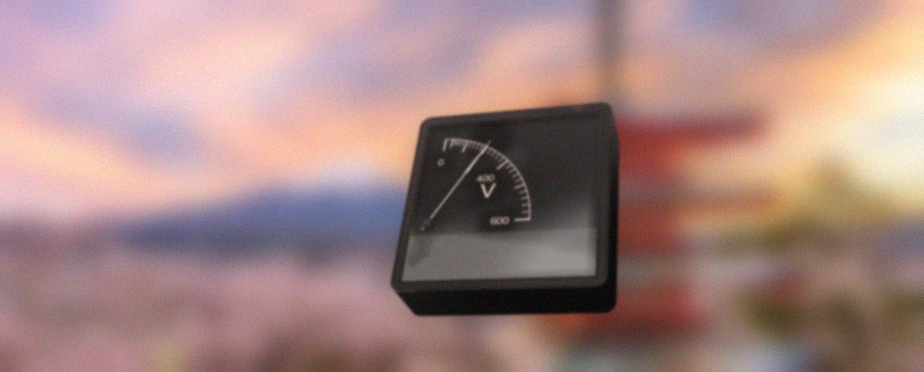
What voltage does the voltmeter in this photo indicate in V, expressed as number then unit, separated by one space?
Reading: 300 V
